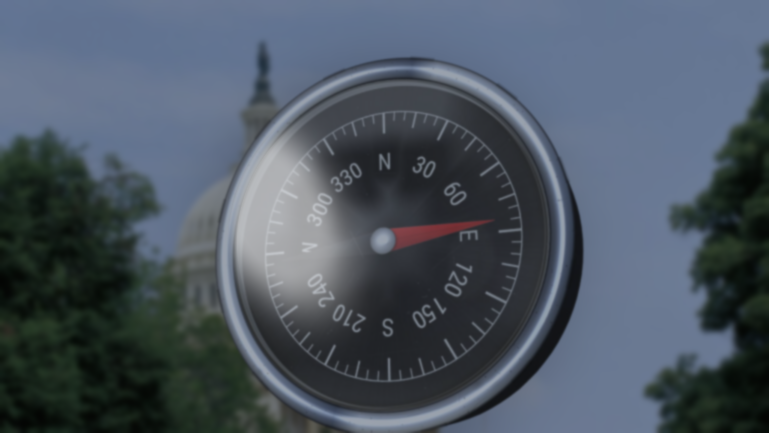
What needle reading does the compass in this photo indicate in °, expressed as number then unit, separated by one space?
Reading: 85 °
